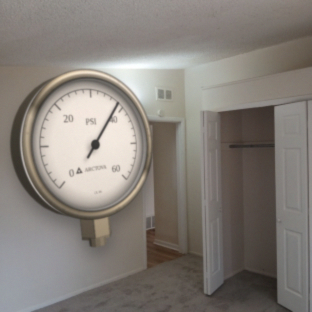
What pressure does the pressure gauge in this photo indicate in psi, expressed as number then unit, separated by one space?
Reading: 38 psi
